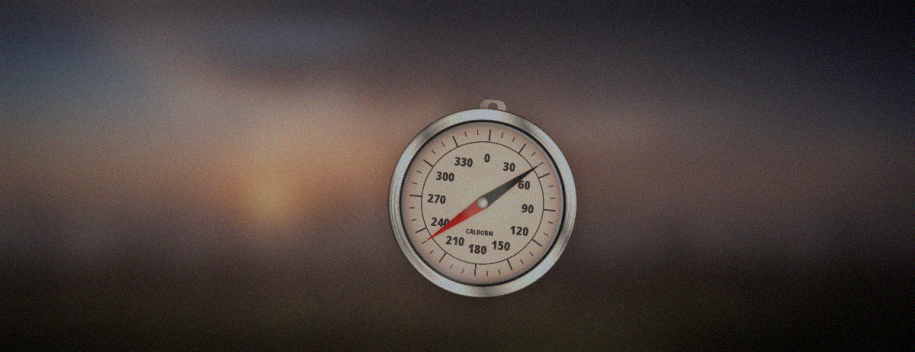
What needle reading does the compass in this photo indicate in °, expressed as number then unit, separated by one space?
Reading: 230 °
